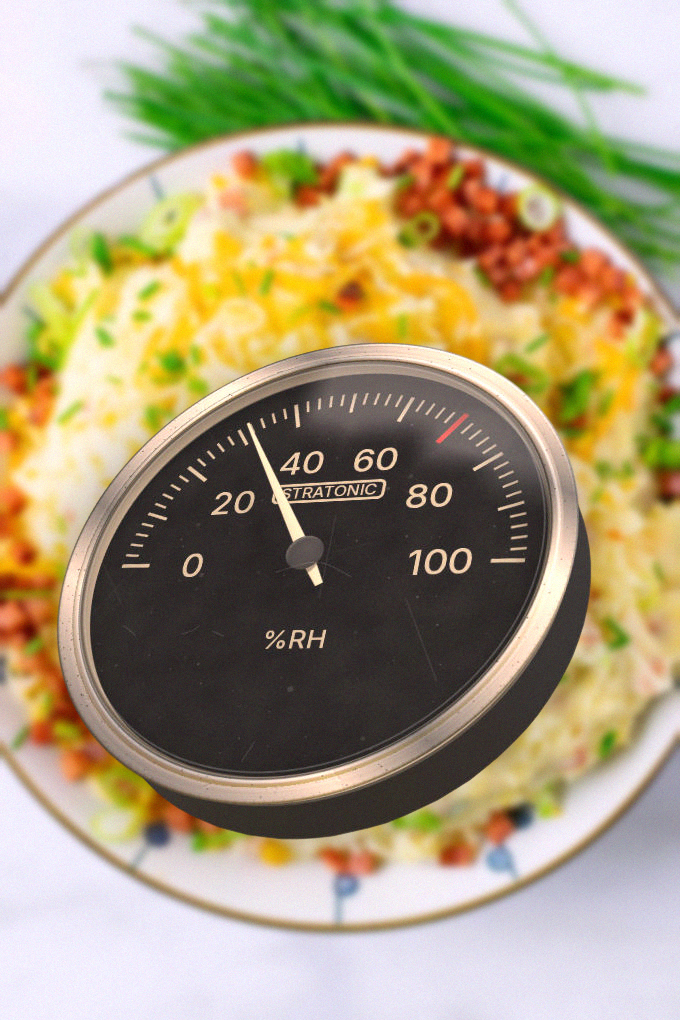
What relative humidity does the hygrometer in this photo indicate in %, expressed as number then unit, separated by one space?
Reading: 32 %
